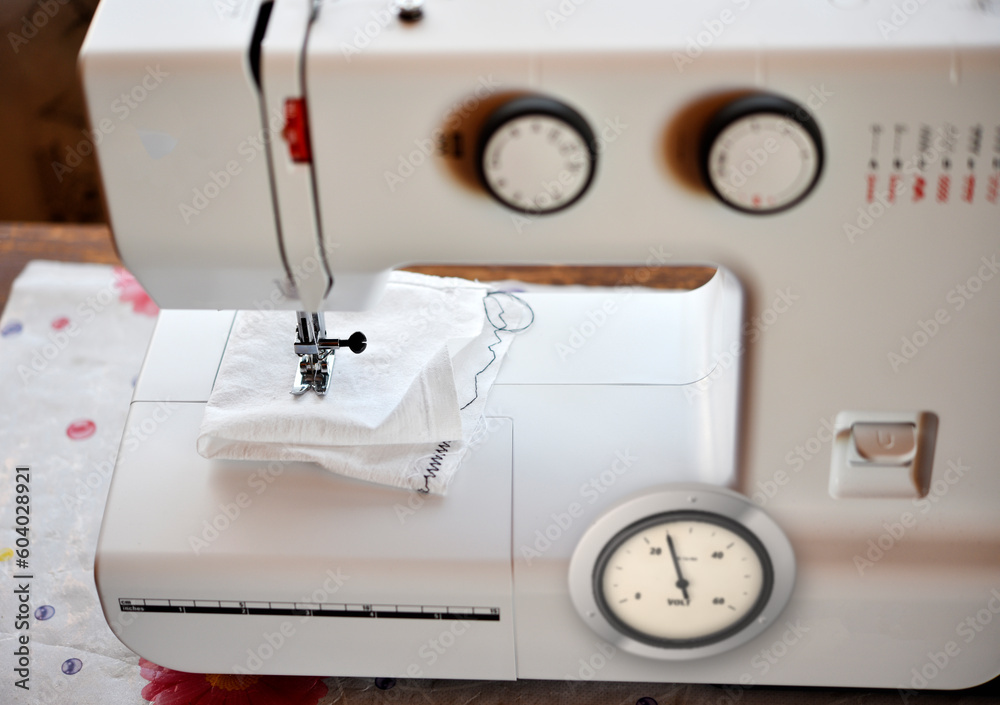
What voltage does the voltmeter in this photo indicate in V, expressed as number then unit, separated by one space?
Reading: 25 V
